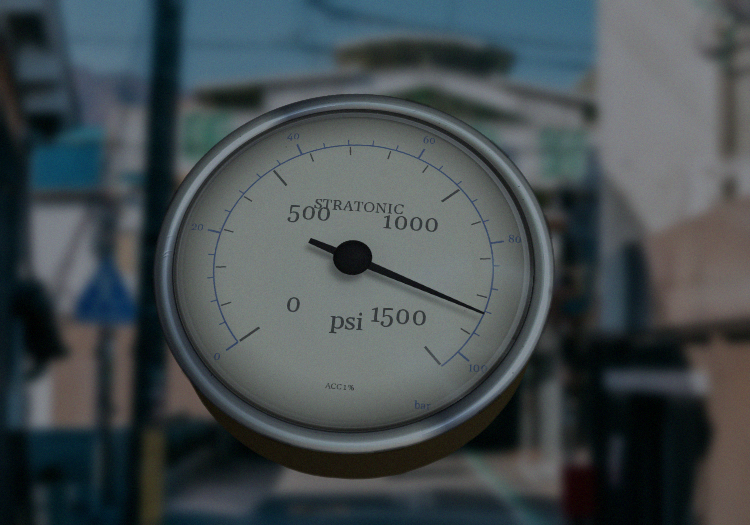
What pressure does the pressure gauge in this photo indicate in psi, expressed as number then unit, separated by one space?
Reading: 1350 psi
